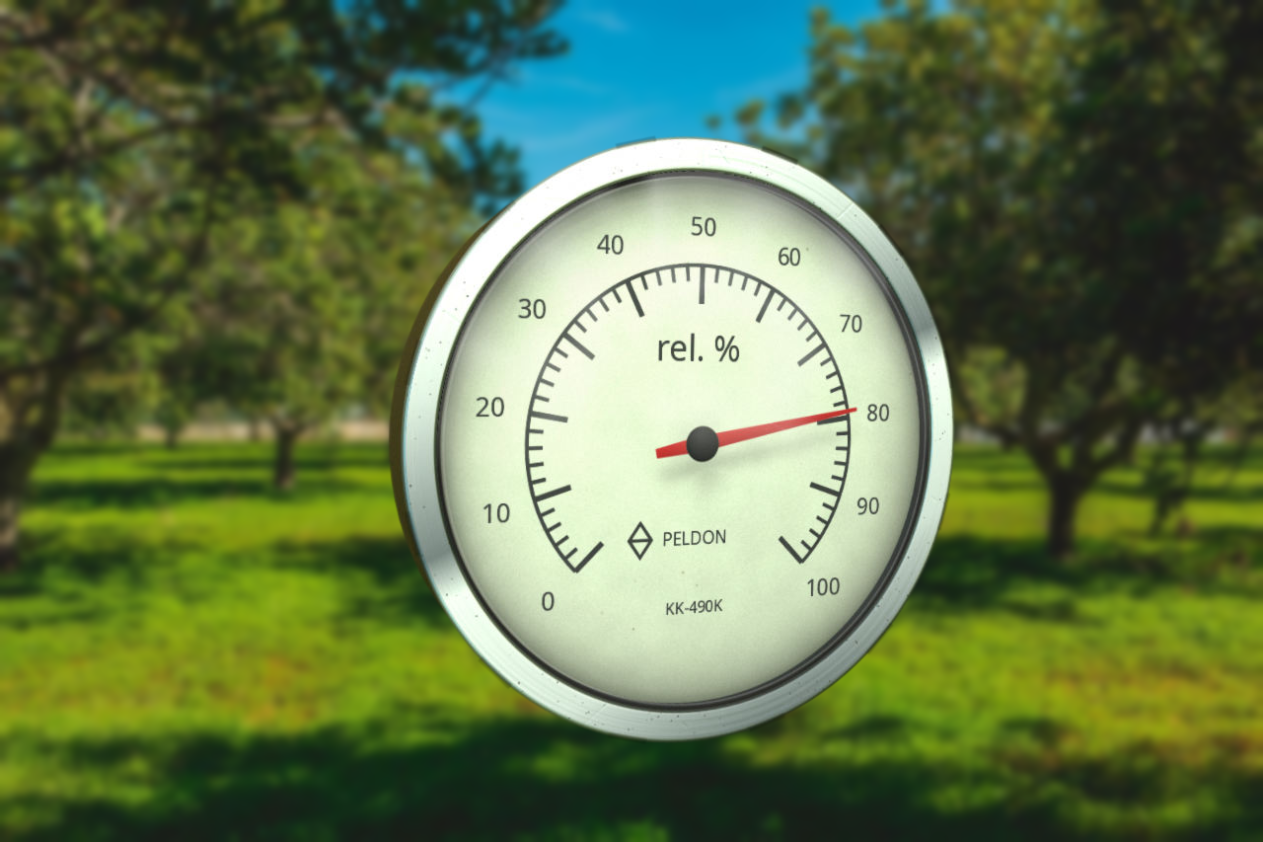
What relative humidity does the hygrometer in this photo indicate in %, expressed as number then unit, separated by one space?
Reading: 79 %
